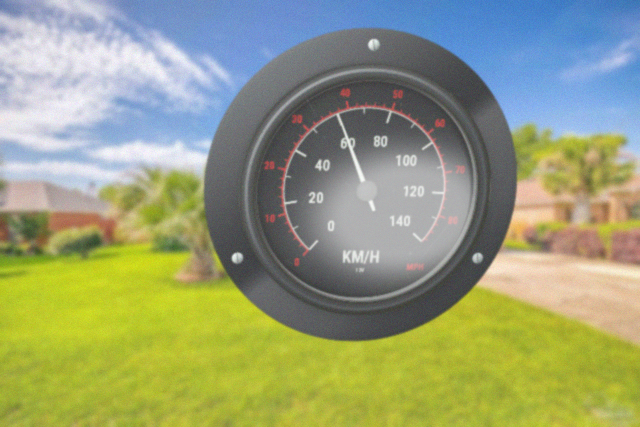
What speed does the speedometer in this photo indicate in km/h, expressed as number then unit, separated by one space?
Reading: 60 km/h
